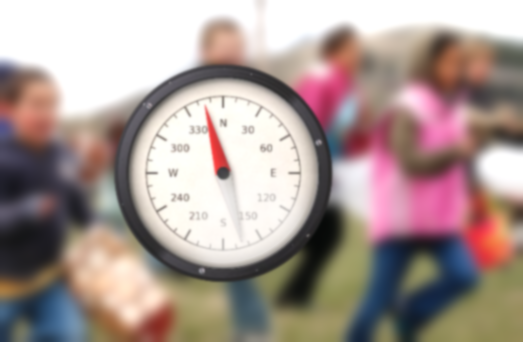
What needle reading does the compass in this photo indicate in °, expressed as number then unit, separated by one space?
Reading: 345 °
